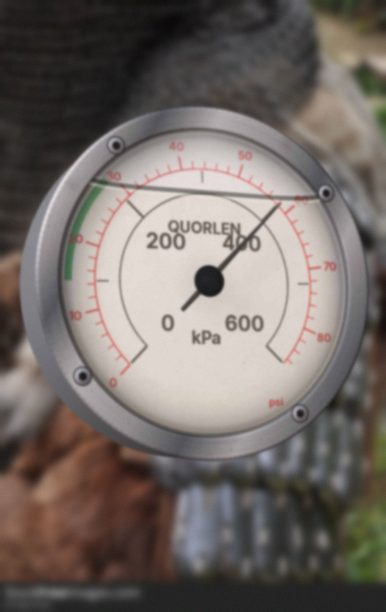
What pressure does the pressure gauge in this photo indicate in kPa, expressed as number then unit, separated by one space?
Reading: 400 kPa
